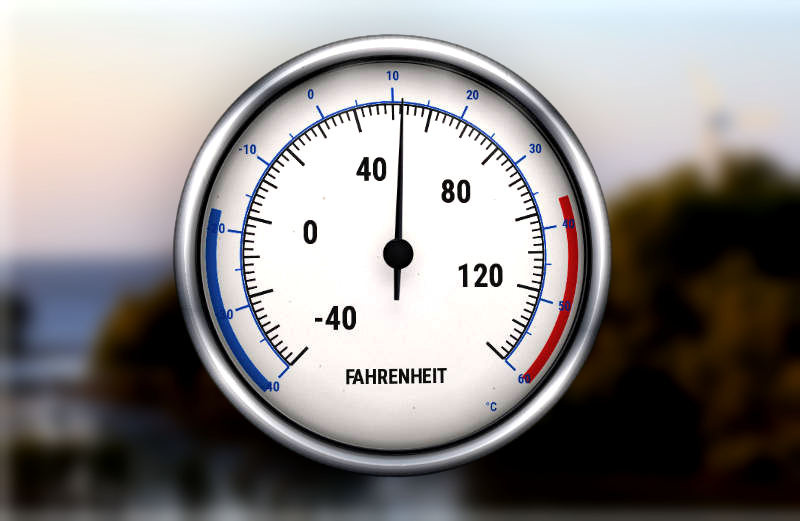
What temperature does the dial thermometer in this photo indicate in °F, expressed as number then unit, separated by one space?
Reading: 52 °F
